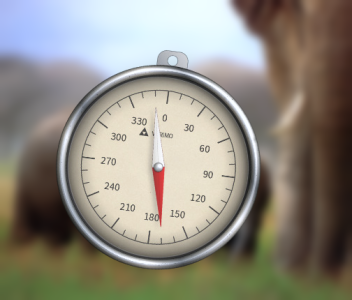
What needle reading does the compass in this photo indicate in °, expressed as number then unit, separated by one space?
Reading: 170 °
